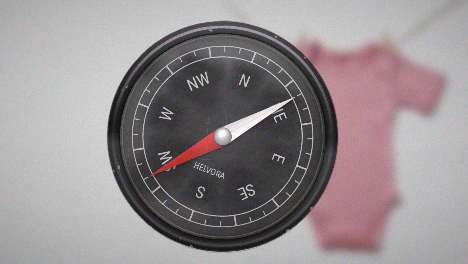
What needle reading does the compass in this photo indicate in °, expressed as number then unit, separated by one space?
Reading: 220 °
